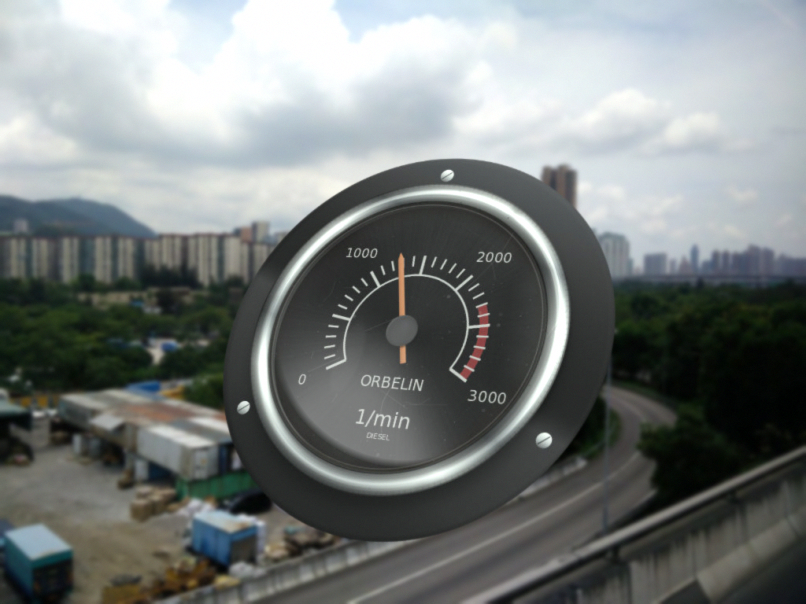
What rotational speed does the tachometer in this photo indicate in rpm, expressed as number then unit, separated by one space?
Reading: 1300 rpm
